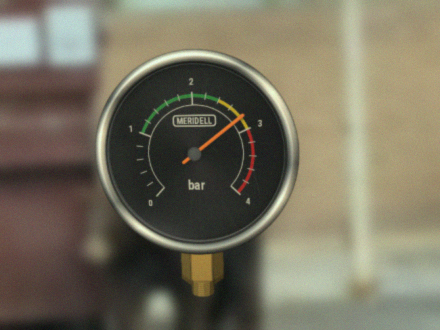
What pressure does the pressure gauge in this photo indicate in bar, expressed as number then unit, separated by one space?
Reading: 2.8 bar
